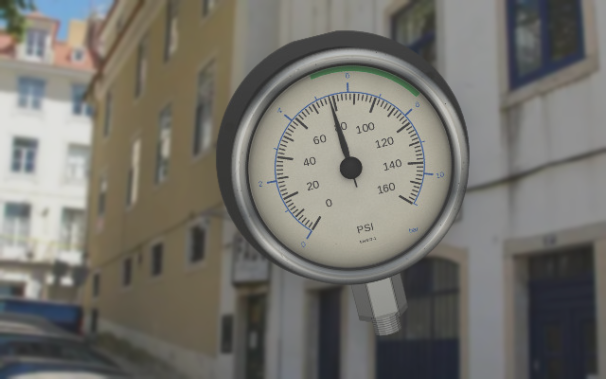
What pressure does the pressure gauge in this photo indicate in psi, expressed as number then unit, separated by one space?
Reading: 78 psi
